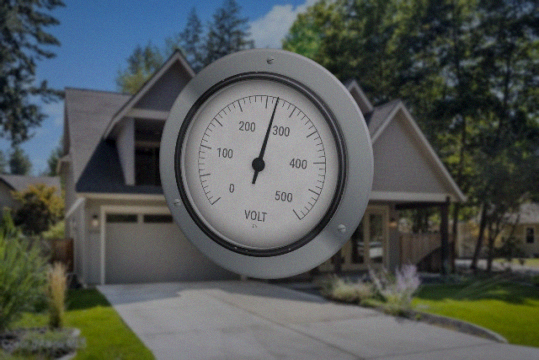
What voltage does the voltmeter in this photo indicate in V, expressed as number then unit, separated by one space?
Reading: 270 V
